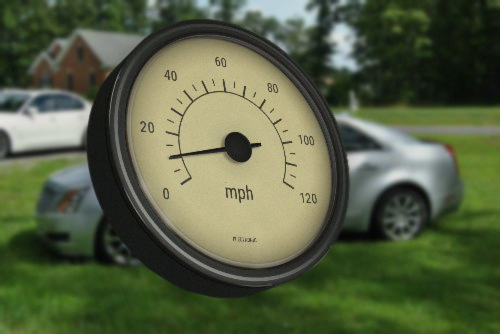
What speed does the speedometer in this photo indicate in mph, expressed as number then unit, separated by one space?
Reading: 10 mph
